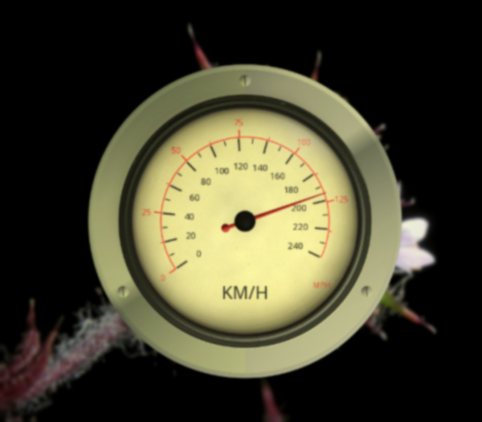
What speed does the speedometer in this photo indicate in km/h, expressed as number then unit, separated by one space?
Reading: 195 km/h
